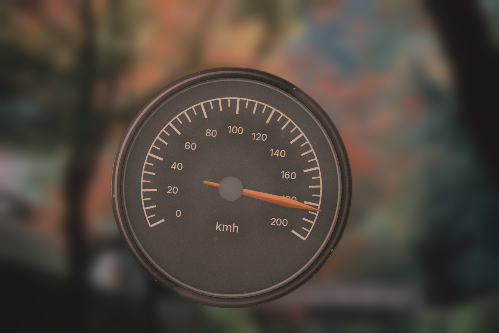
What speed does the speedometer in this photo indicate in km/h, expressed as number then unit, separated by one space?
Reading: 182.5 km/h
